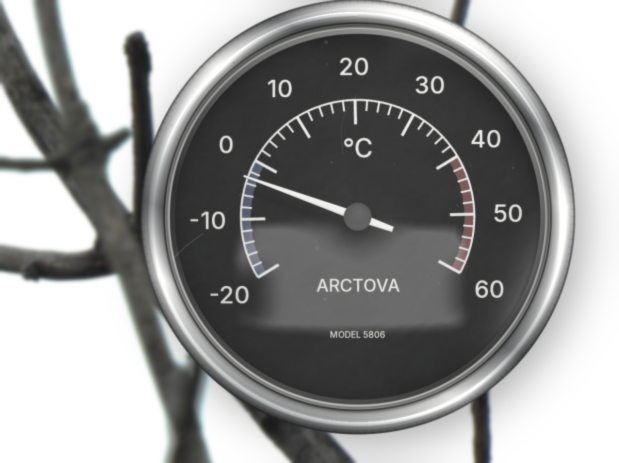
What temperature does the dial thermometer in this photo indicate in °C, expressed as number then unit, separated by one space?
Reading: -3 °C
